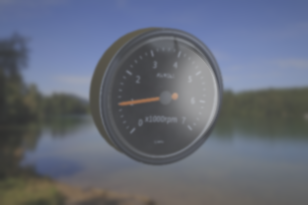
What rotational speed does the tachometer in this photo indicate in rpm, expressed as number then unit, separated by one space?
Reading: 1000 rpm
